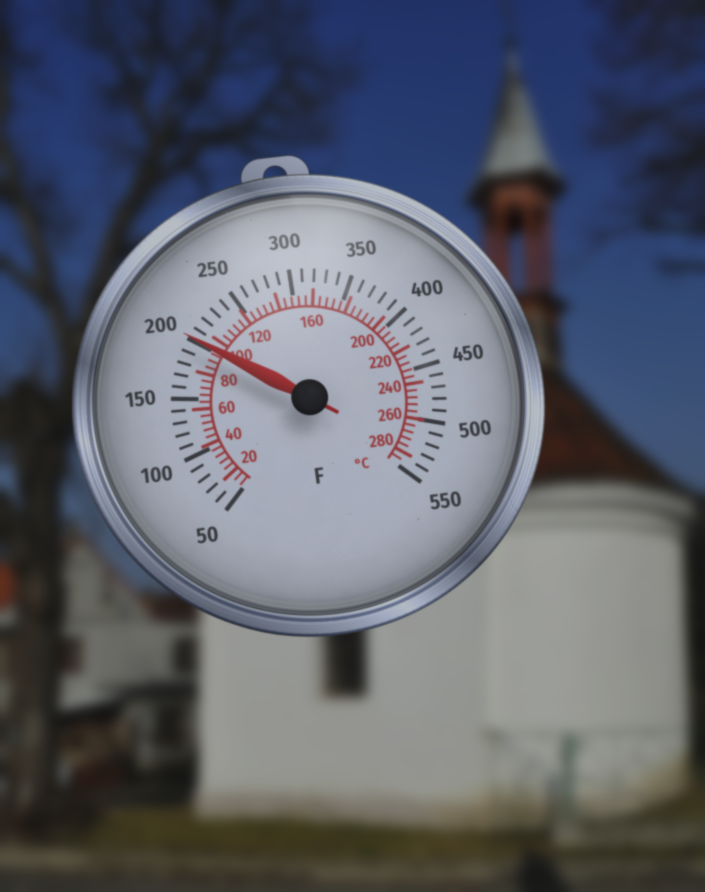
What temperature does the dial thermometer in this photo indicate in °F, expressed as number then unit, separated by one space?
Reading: 200 °F
